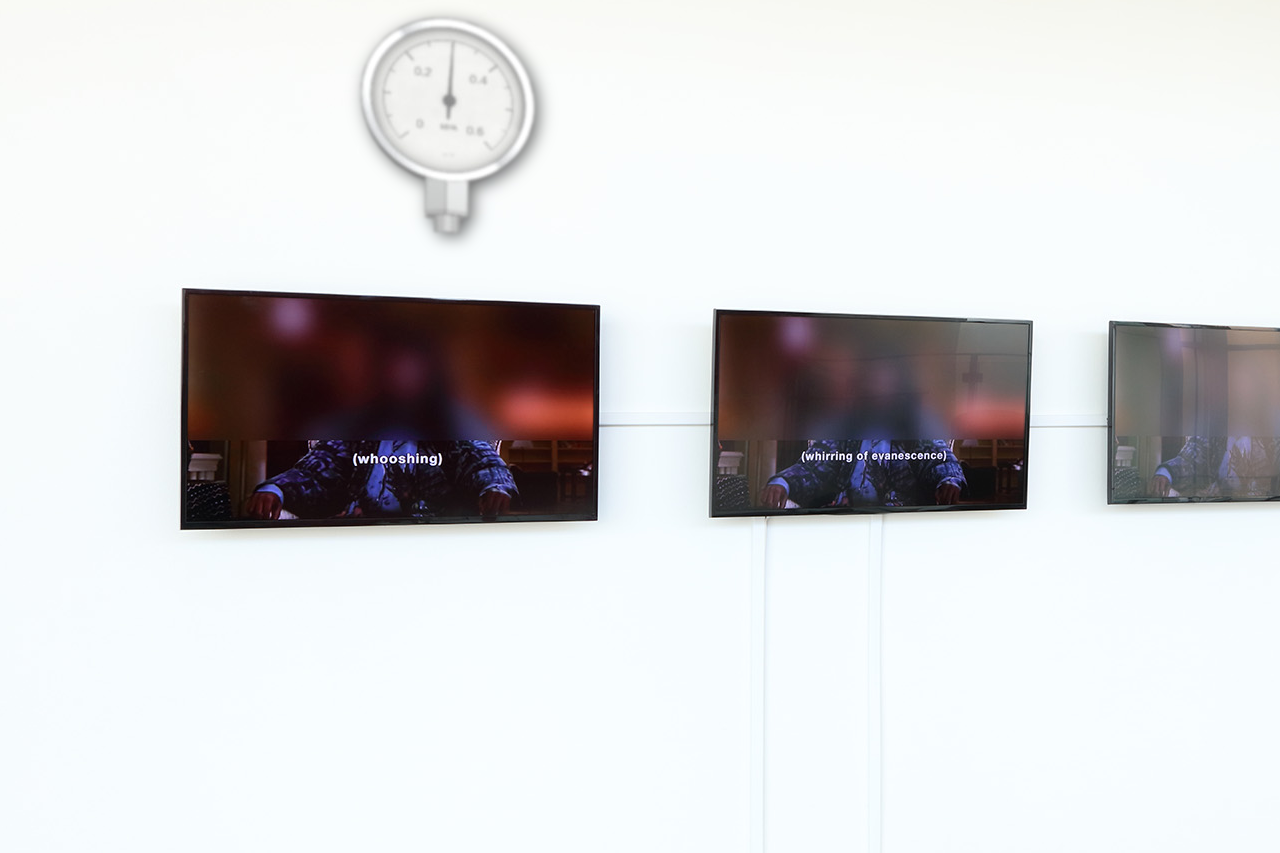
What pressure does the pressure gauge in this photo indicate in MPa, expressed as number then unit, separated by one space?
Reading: 0.3 MPa
